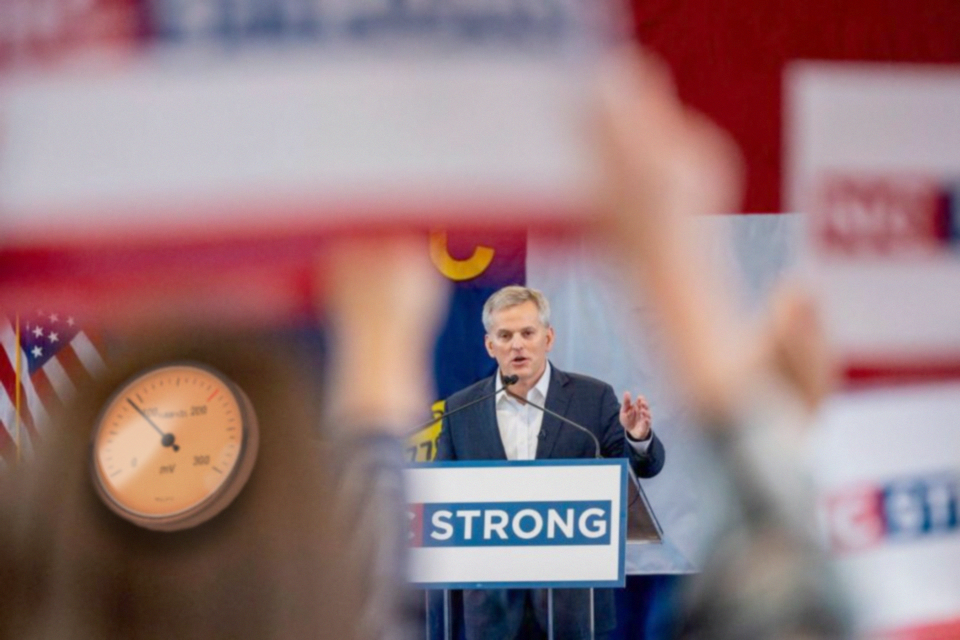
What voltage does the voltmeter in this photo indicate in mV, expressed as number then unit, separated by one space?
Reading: 90 mV
